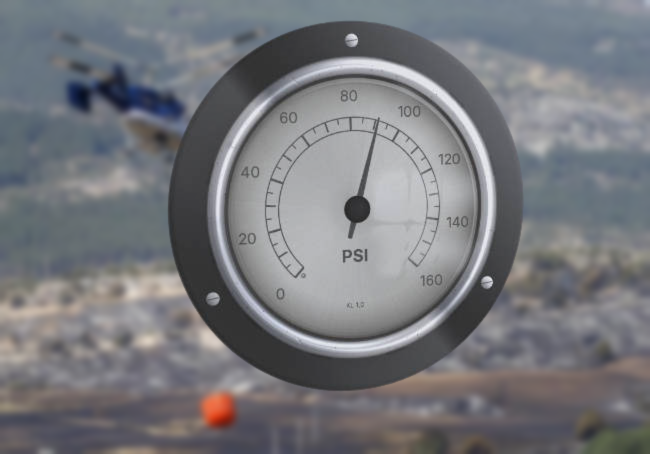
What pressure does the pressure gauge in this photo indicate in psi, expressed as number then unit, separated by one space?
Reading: 90 psi
